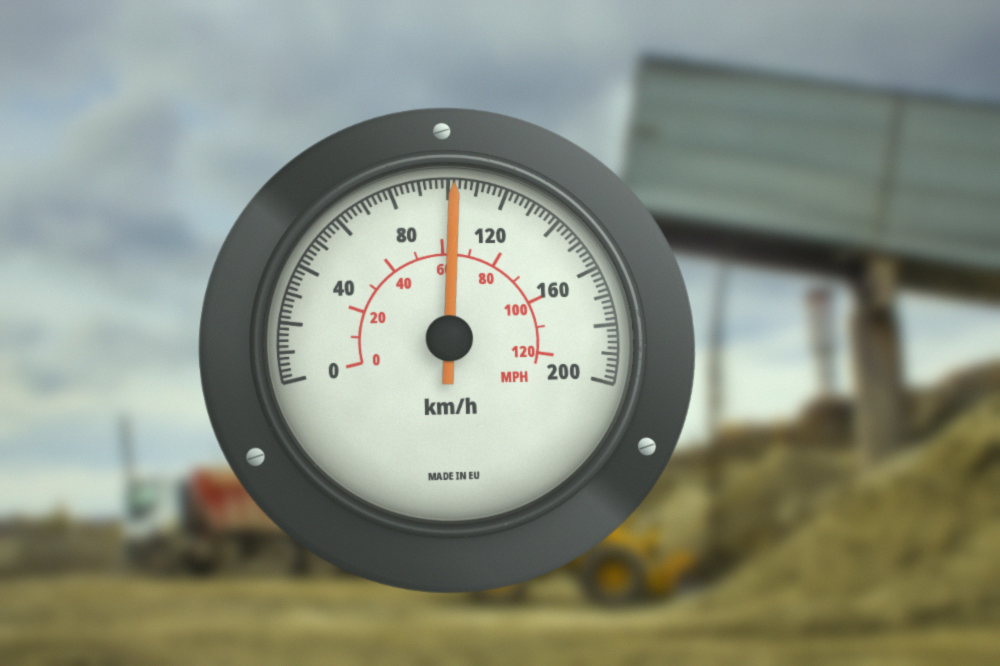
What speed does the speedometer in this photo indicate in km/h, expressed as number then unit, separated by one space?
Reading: 102 km/h
